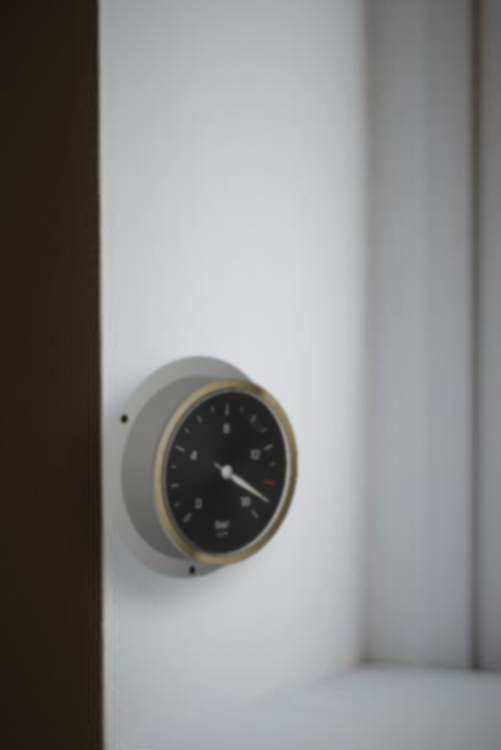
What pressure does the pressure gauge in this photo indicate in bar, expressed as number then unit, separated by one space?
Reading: 15 bar
